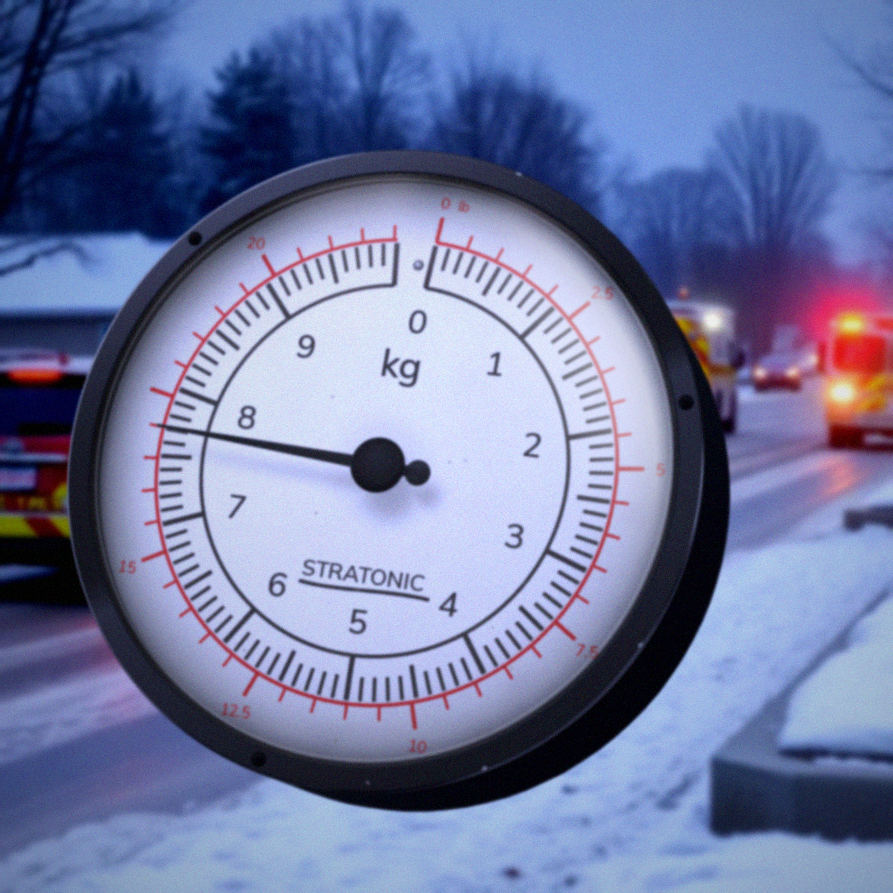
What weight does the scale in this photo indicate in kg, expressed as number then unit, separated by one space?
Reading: 7.7 kg
